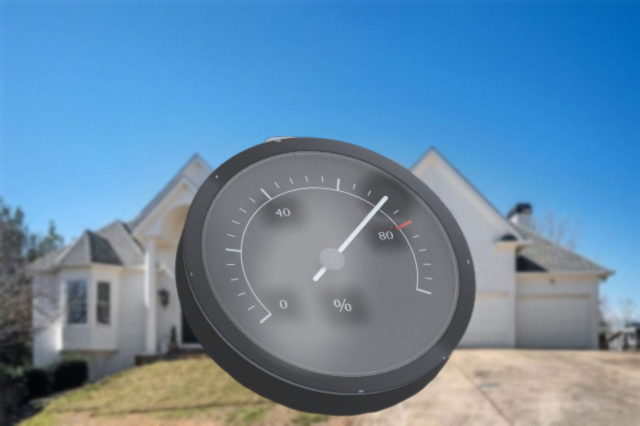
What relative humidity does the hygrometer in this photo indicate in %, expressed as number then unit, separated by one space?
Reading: 72 %
